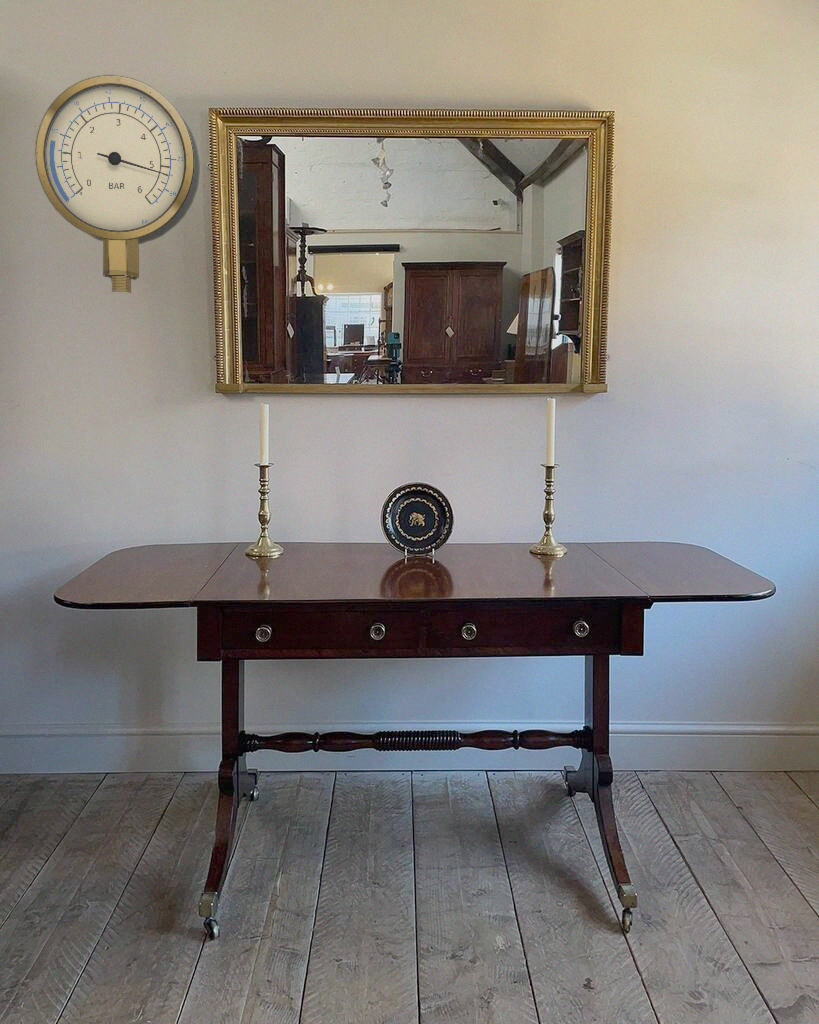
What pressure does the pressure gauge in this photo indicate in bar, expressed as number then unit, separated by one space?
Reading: 5.2 bar
